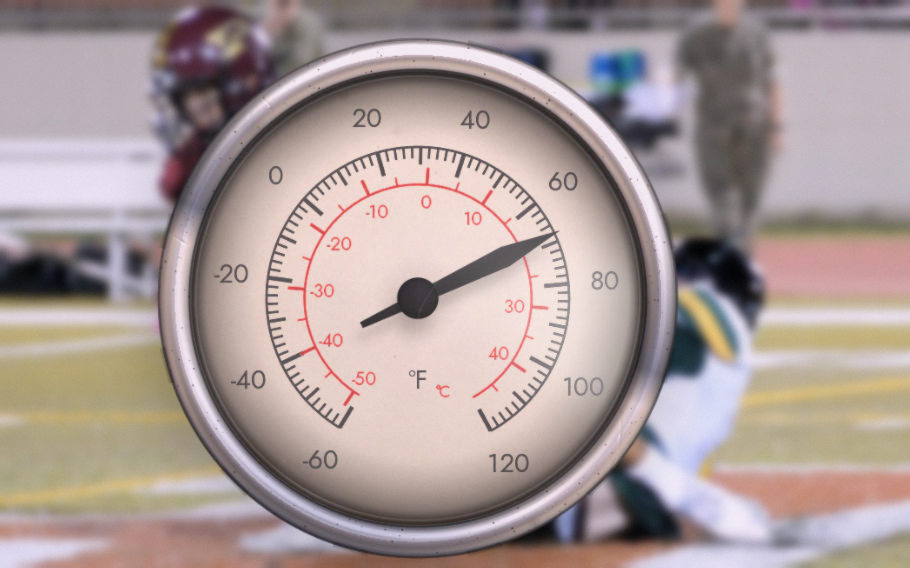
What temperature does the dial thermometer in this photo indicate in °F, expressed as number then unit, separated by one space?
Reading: 68 °F
